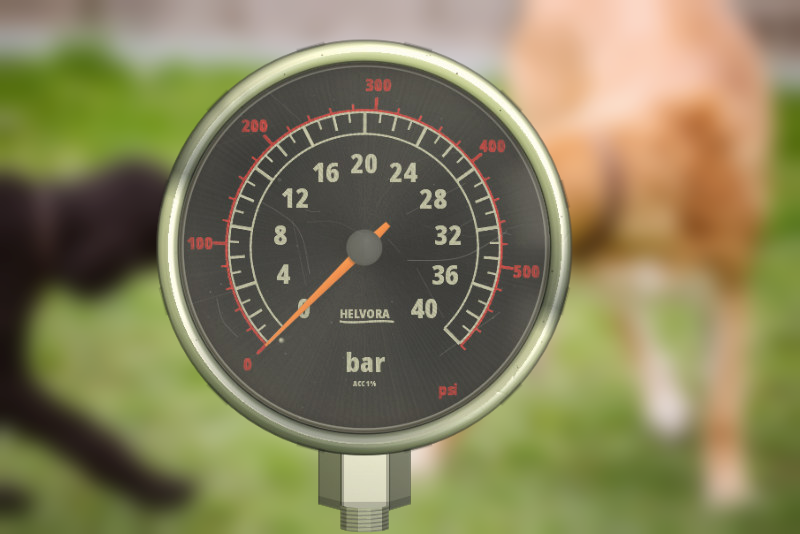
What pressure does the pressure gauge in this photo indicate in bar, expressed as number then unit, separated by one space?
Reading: 0 bar
